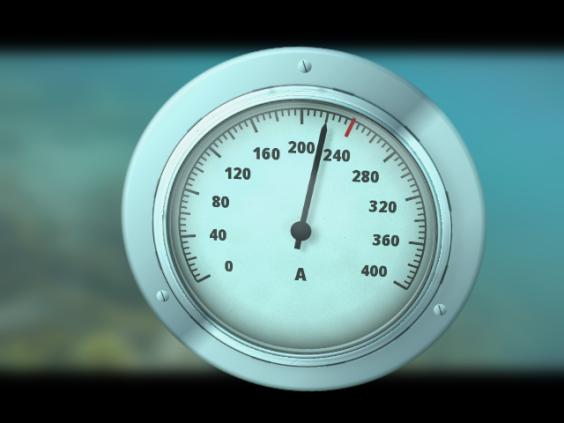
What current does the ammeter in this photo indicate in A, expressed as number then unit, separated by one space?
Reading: 220 A
